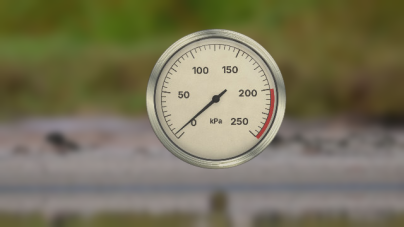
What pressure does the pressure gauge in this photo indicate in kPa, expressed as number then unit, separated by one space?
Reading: 5 kPa
